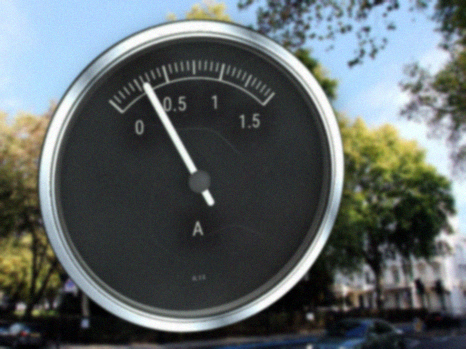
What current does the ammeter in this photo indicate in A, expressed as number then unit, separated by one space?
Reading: 0.3 A
